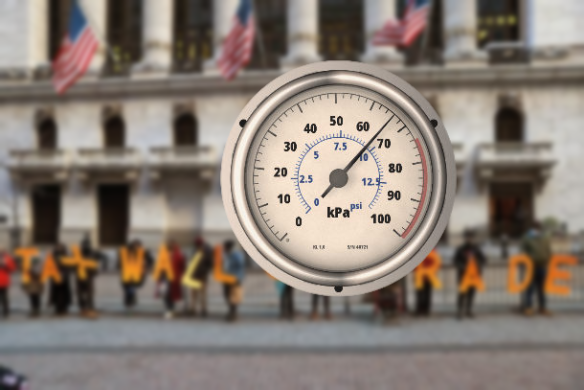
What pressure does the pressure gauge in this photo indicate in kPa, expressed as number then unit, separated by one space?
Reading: 66 kPa
